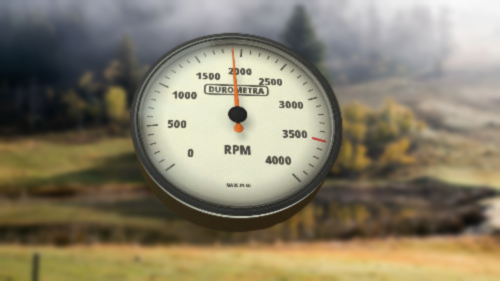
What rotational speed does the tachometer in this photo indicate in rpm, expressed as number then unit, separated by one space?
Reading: 1900 rpm
